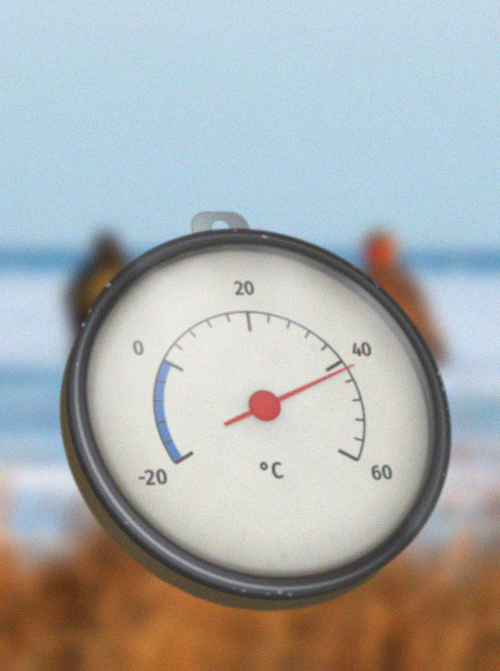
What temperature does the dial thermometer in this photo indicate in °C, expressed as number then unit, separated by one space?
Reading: 42 °C
